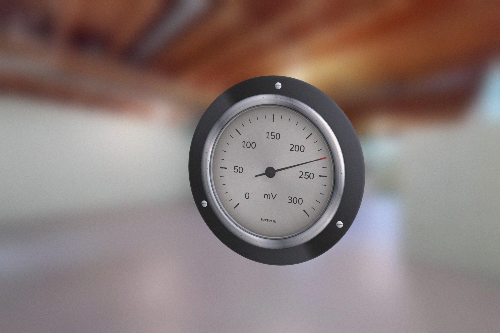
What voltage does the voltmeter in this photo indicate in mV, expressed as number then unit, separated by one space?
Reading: 230 mV
